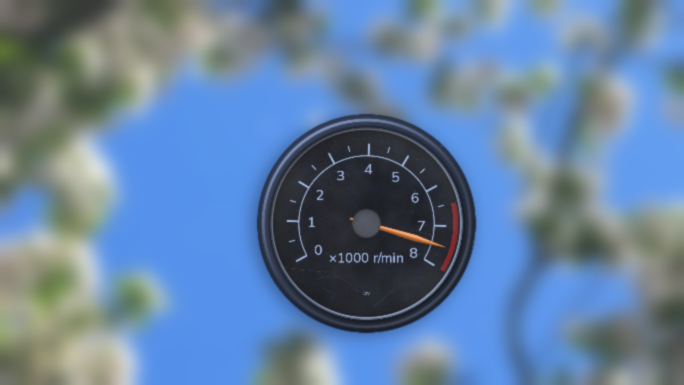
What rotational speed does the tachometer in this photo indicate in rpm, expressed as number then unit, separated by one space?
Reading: 7500 rpm
